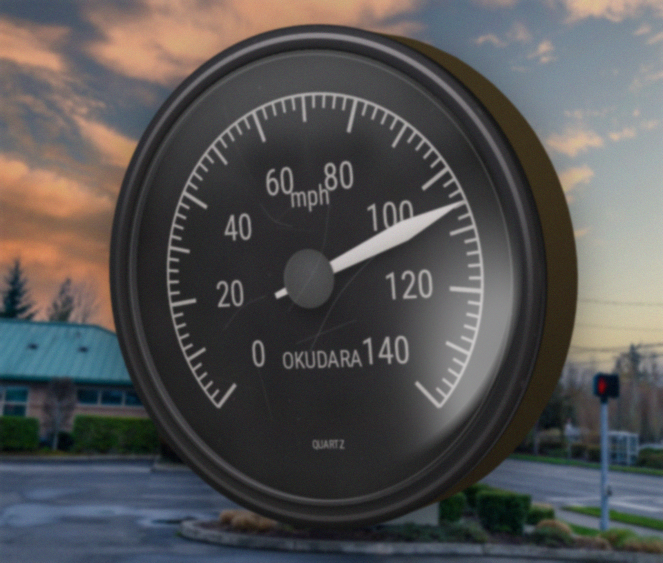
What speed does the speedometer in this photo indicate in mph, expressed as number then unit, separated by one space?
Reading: 106 mph
